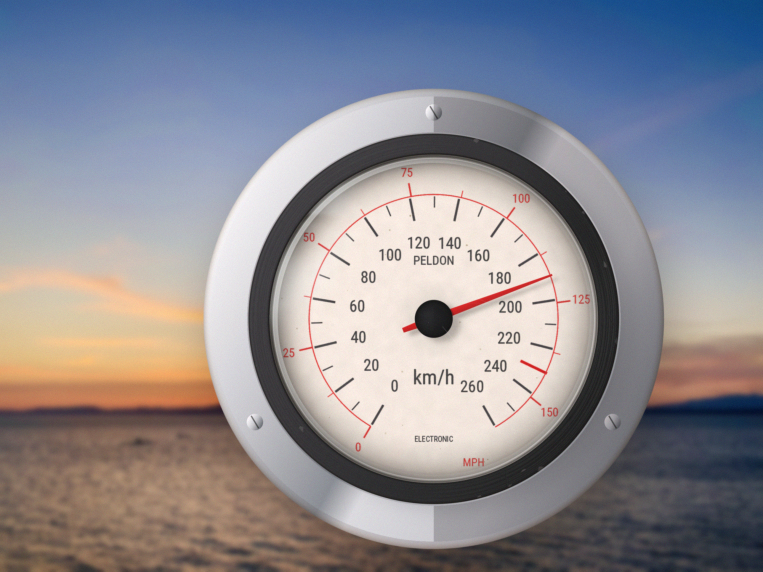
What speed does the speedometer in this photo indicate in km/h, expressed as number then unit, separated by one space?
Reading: 190 km/h
